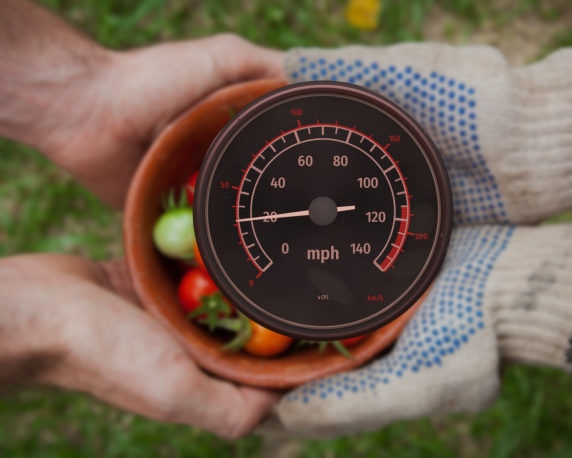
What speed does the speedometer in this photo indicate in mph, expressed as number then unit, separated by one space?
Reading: 20 mph
